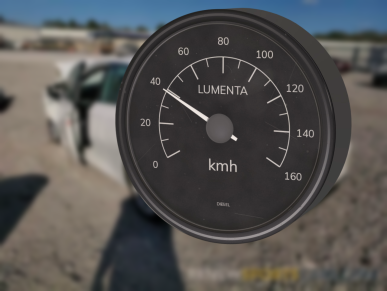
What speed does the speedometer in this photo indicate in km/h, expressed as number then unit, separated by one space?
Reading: 40 km/h
